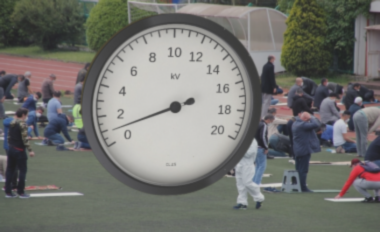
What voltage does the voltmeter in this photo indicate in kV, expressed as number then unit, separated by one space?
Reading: 1 kV
